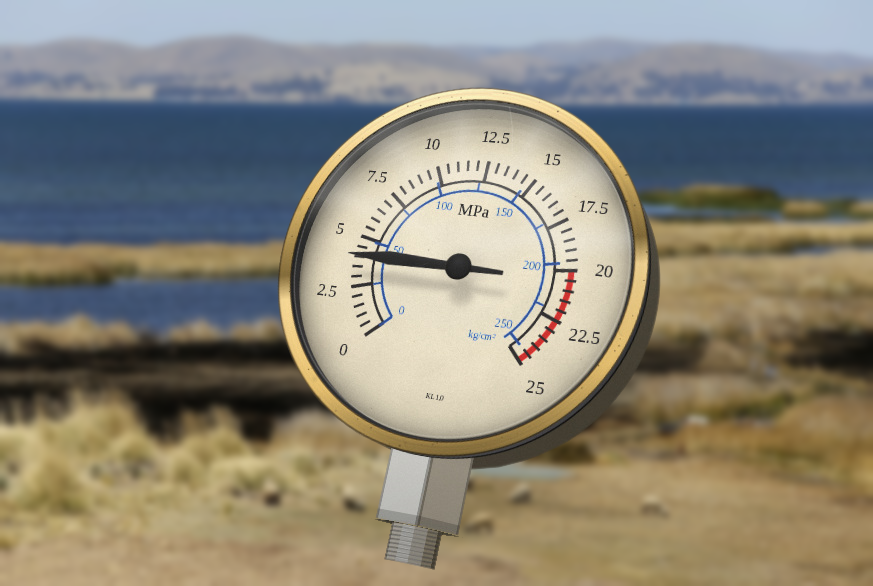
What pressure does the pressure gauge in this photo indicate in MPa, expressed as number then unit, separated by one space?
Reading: 4 MPa
